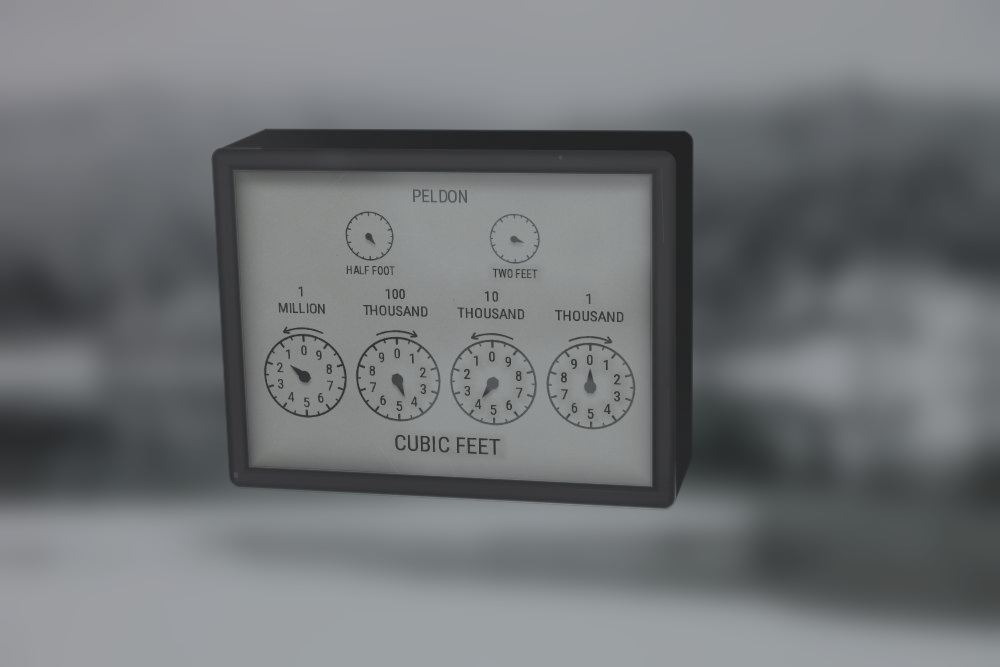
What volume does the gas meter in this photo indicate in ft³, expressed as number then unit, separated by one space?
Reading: 144000 ft³
